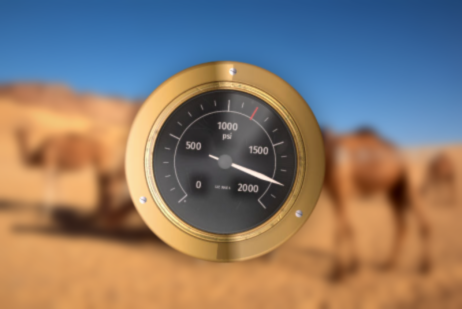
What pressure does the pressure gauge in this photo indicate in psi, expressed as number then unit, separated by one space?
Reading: 1800 psi
